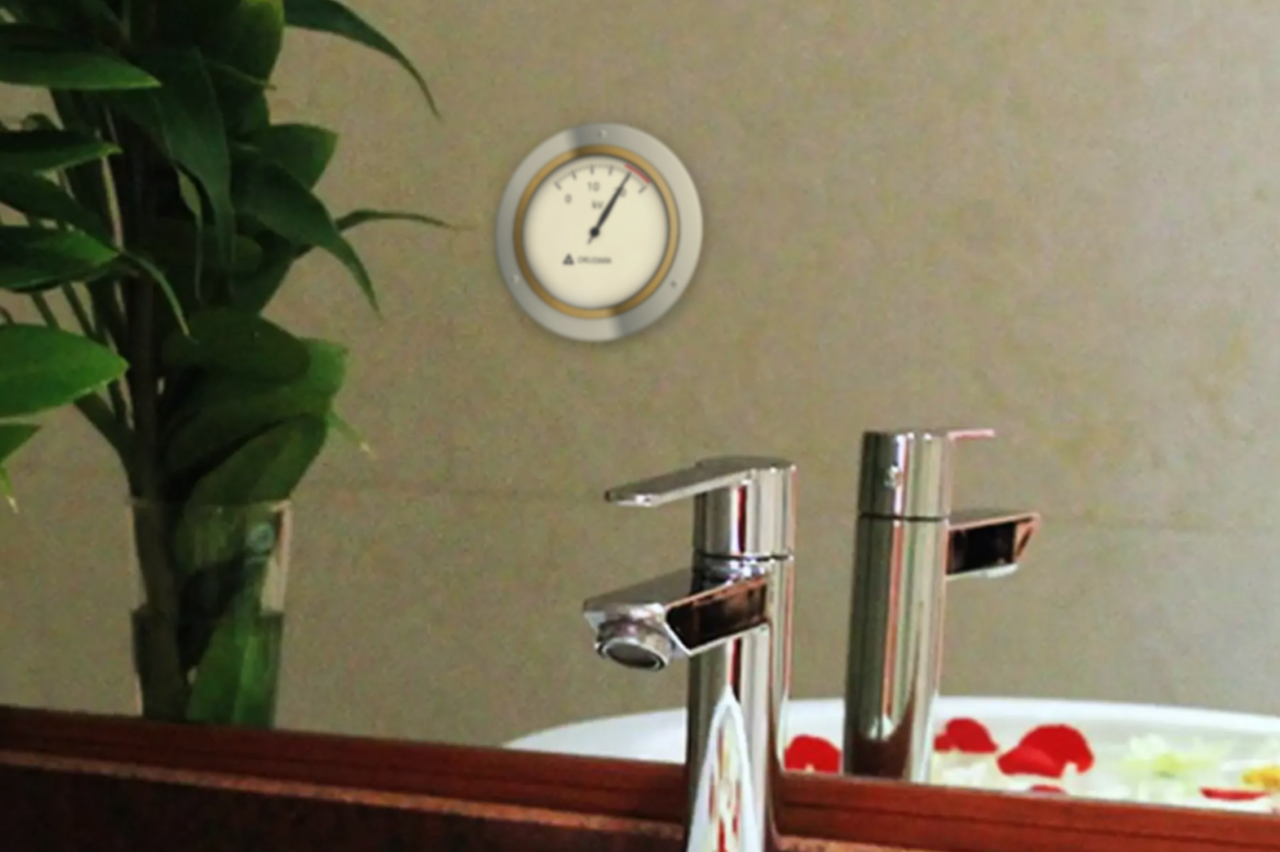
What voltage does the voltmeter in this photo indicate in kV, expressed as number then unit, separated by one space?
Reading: 20 kV
